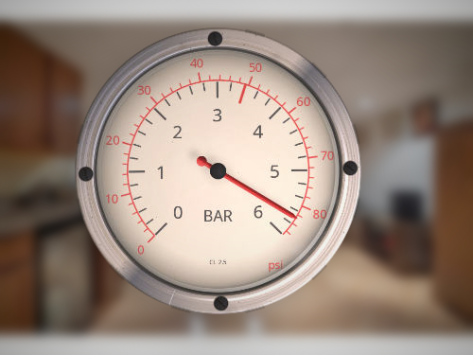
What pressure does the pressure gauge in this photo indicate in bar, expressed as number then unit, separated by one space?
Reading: 5.7 bar
